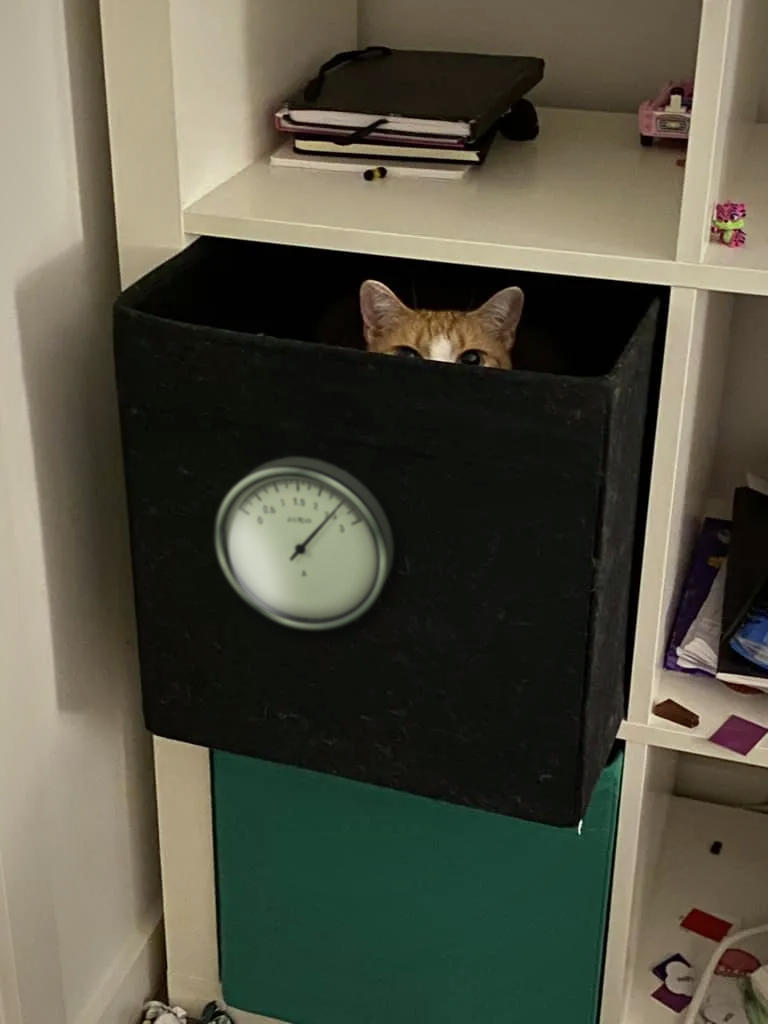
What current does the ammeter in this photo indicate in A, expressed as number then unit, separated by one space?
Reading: 2.5 A
